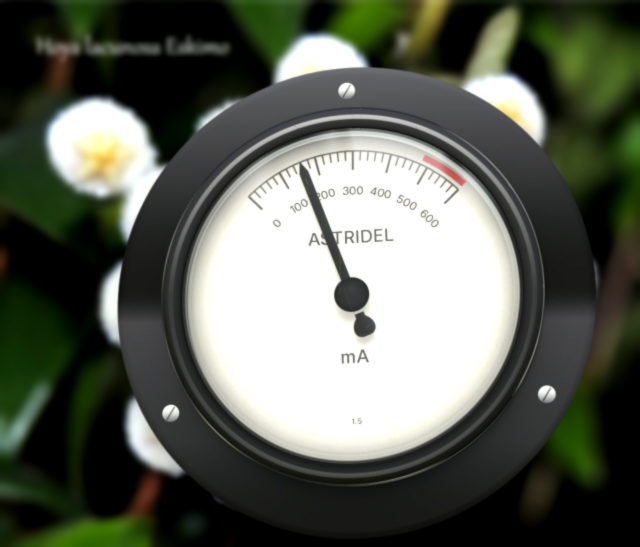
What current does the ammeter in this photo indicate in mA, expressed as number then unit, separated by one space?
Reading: 160 mA
